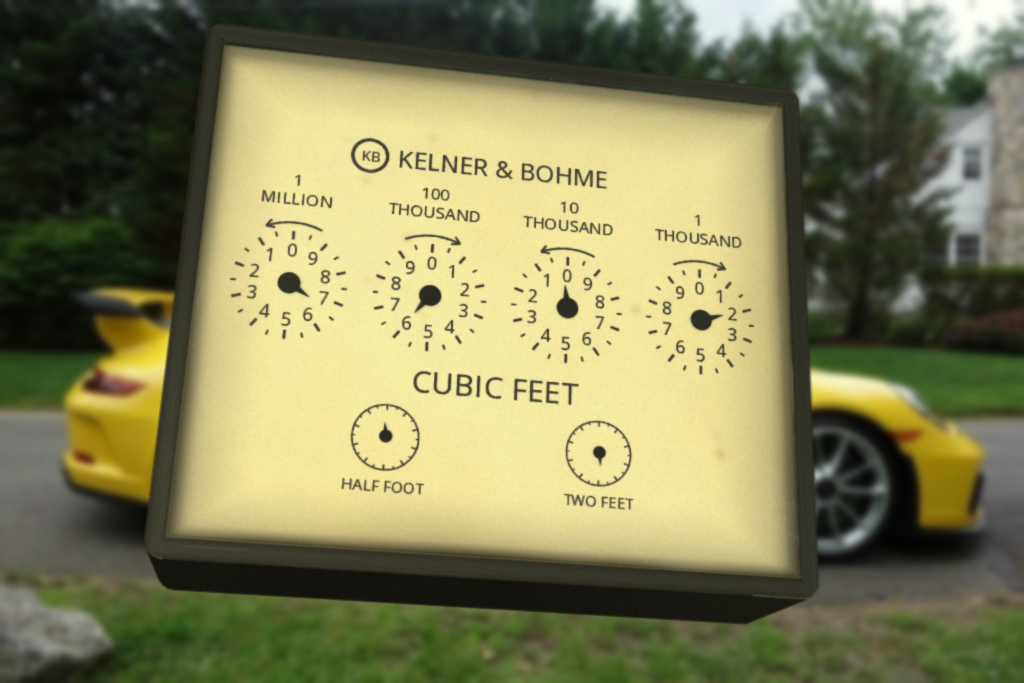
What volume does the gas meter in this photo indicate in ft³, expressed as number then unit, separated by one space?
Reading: 660200 ft³
